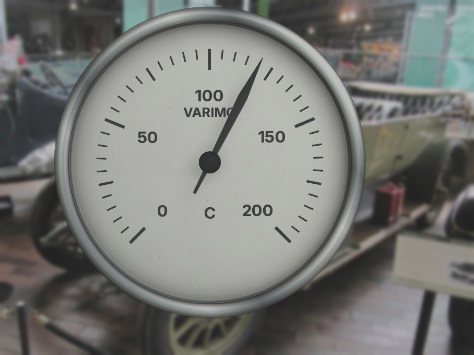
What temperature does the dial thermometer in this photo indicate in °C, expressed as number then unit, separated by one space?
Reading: 120 °C
